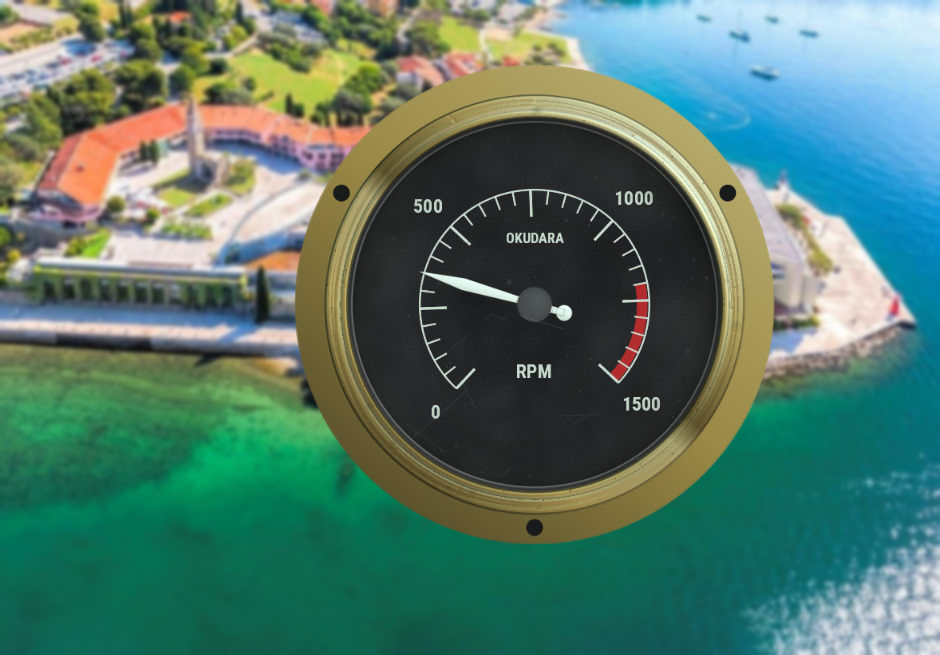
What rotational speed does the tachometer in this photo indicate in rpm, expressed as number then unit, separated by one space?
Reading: 350 rpm
